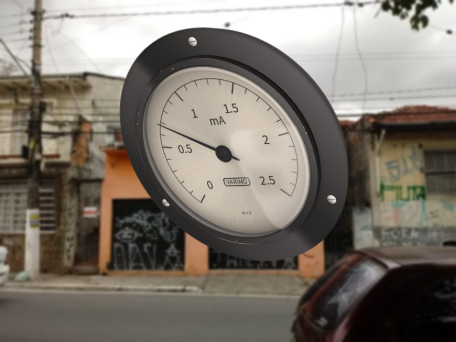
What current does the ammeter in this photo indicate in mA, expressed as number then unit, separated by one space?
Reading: 0.7 mA
